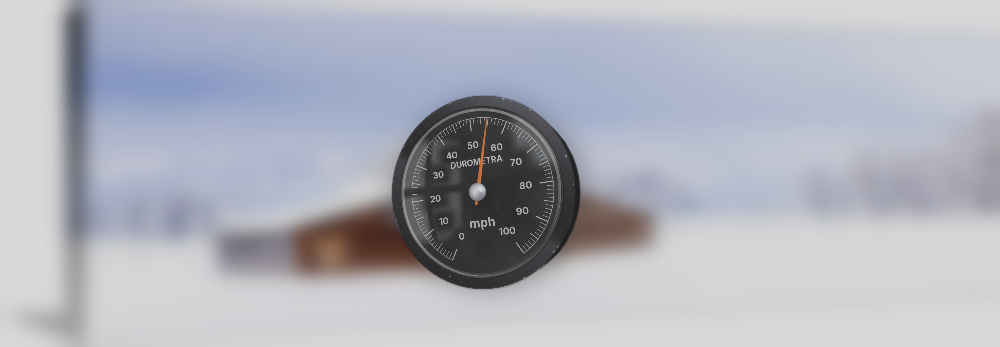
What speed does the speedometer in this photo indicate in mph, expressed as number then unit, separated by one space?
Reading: 55 mph
